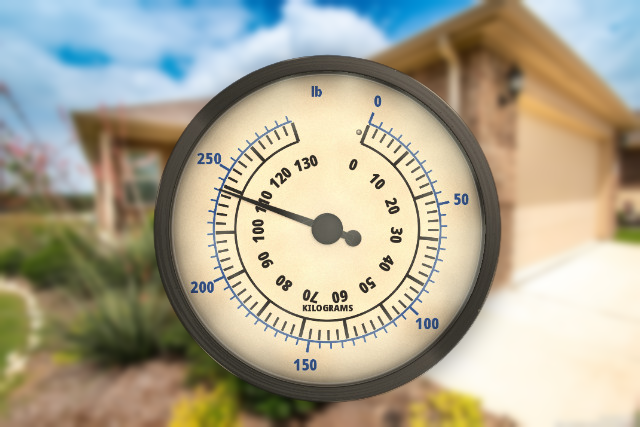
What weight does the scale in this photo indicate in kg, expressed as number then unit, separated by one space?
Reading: 109 kg
